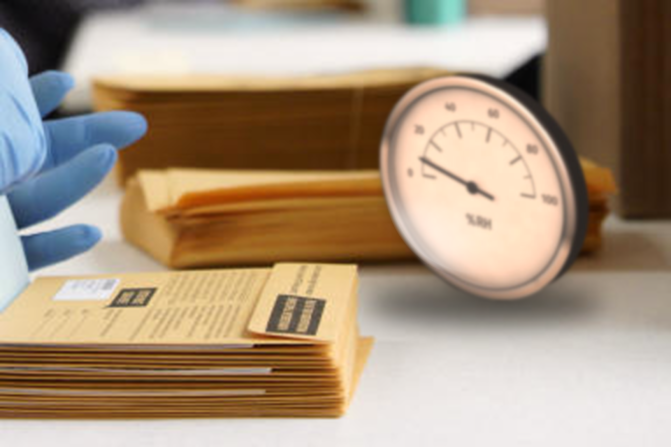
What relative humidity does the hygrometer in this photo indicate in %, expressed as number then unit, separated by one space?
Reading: 10 %
